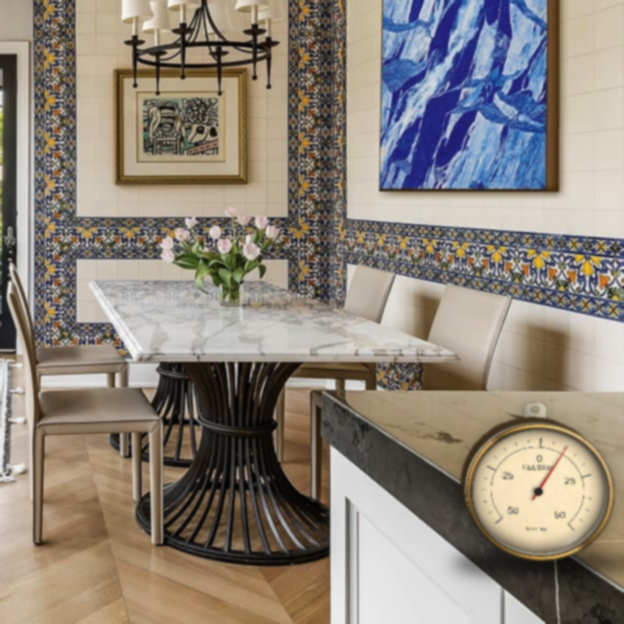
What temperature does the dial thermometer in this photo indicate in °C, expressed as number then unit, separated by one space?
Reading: 10 °C
